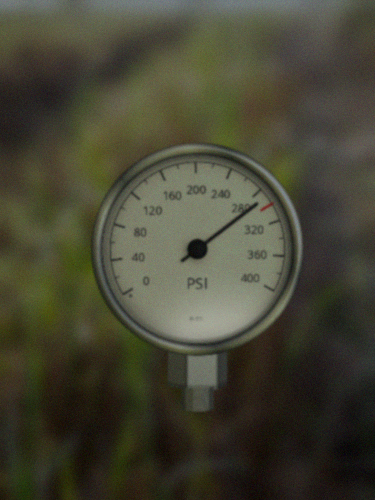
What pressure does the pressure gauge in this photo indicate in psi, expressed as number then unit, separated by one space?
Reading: 290 psi
